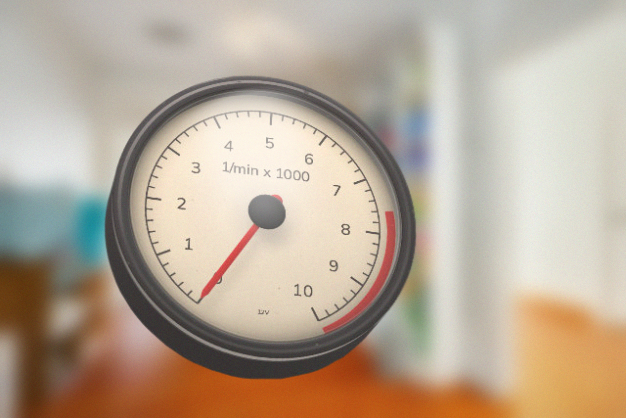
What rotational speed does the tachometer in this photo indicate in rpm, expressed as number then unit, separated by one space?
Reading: 0 rpm
